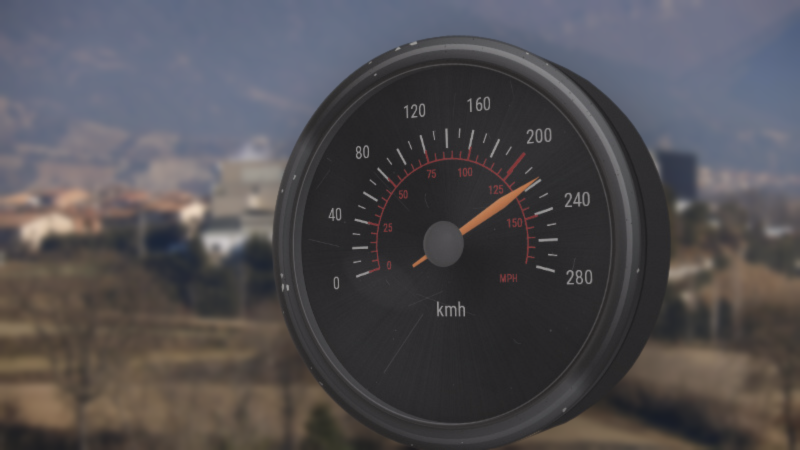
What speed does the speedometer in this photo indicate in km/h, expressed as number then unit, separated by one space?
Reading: 220 km/h
